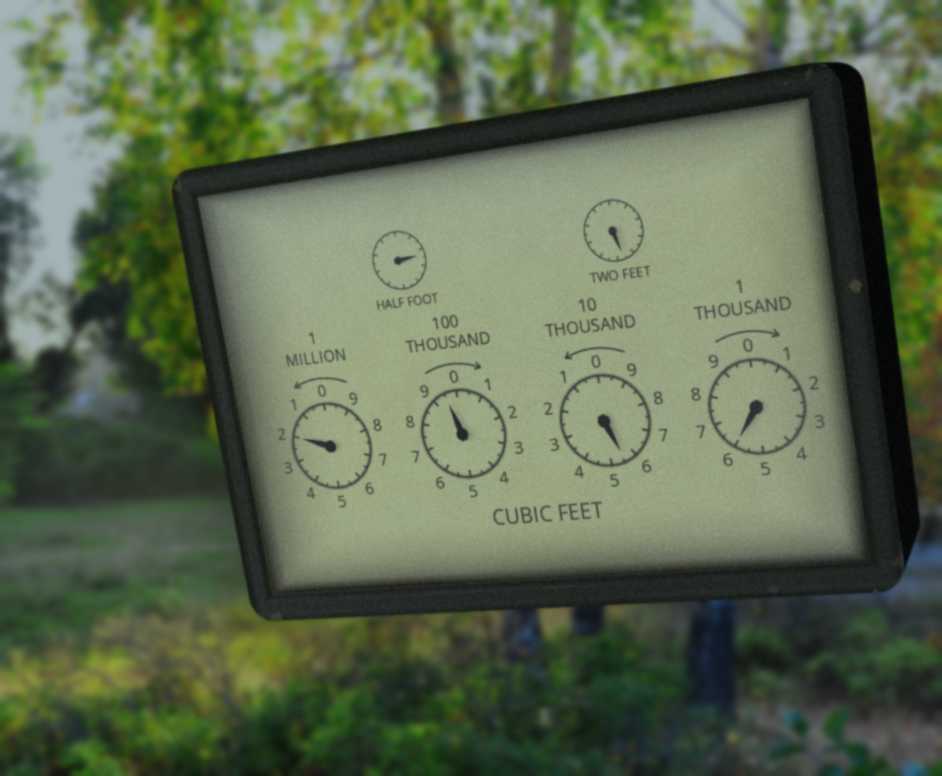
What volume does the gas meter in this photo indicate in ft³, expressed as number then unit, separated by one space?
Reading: 195600 ft³
